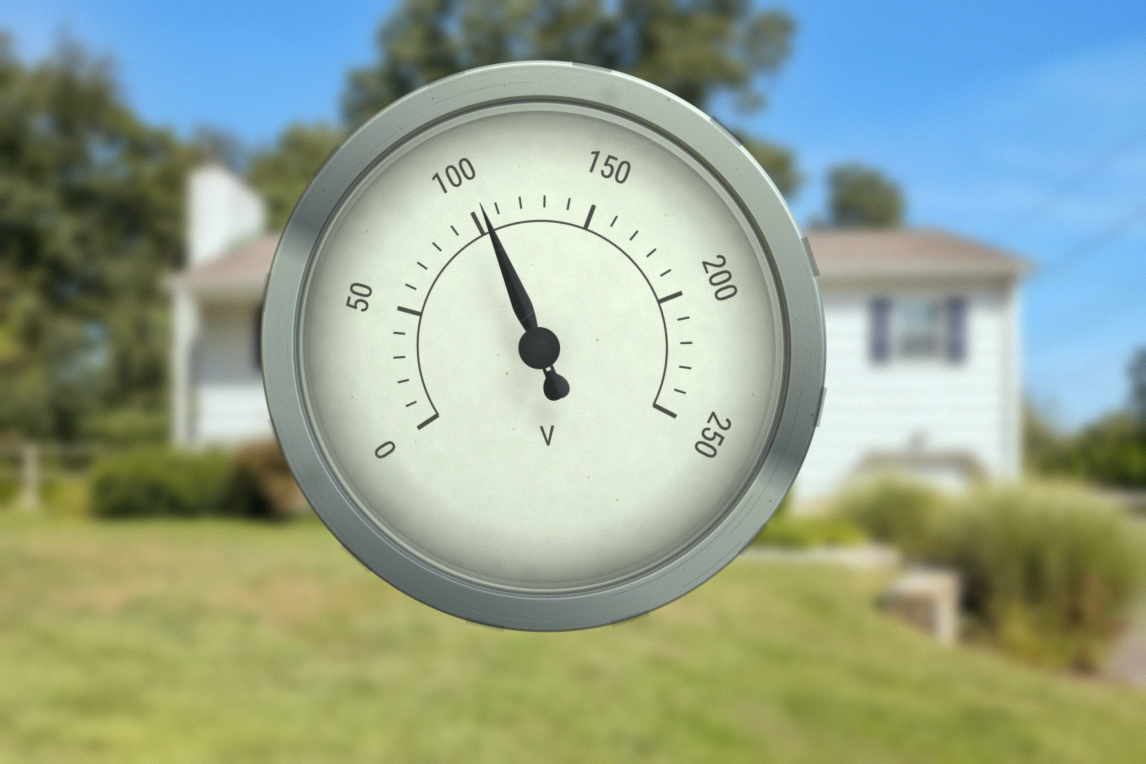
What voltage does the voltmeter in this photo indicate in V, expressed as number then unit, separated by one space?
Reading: 105 V
